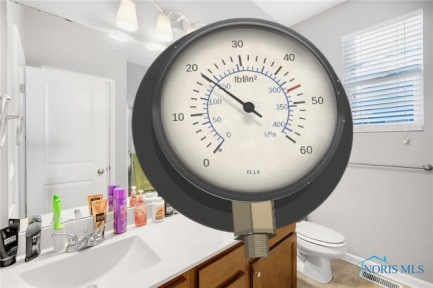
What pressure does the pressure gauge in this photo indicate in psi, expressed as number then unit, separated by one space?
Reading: 20 psi
